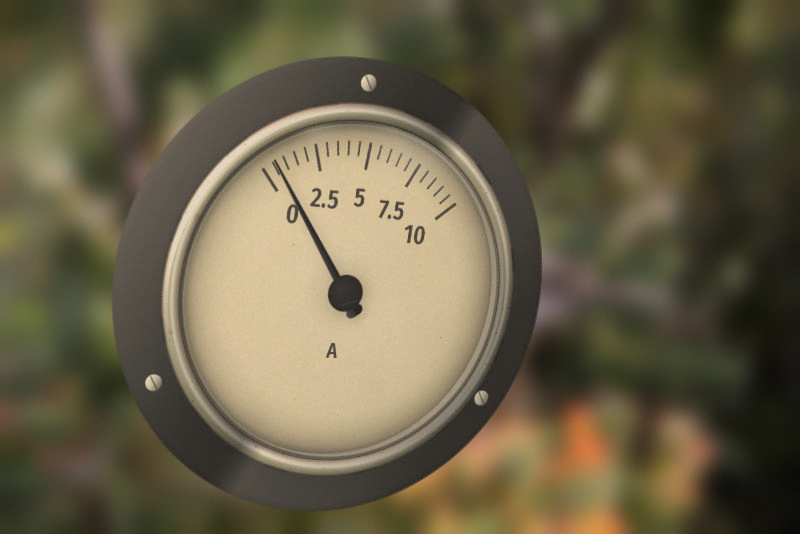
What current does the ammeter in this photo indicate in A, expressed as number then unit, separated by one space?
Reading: 0.5 A
